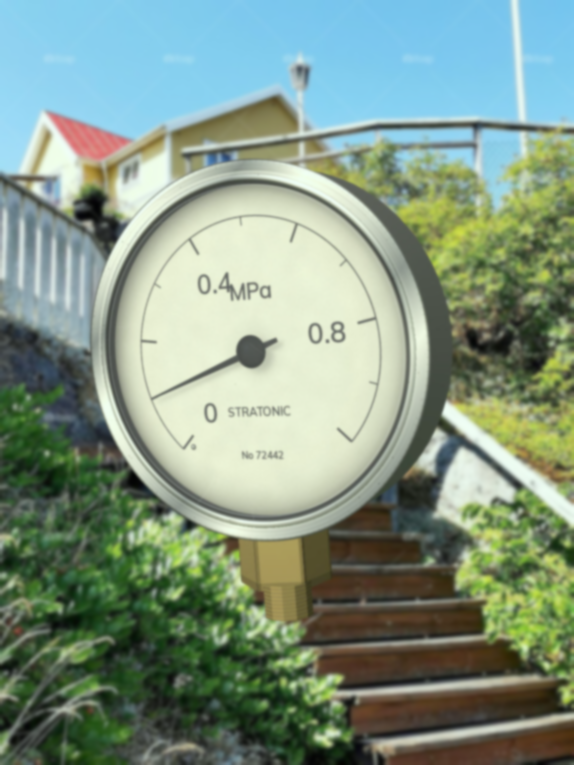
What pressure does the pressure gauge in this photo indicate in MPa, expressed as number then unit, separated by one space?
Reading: 0.1 MPa
